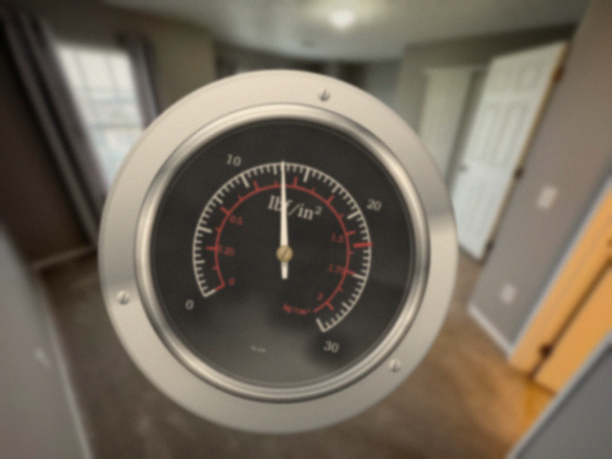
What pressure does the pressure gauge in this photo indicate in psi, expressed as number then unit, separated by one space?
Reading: 13 psi
